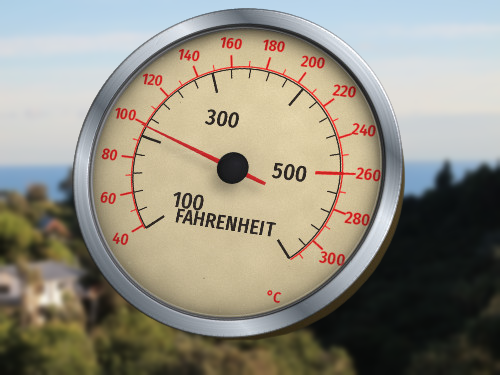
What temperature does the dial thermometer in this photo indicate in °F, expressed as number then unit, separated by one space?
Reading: 210 °F
